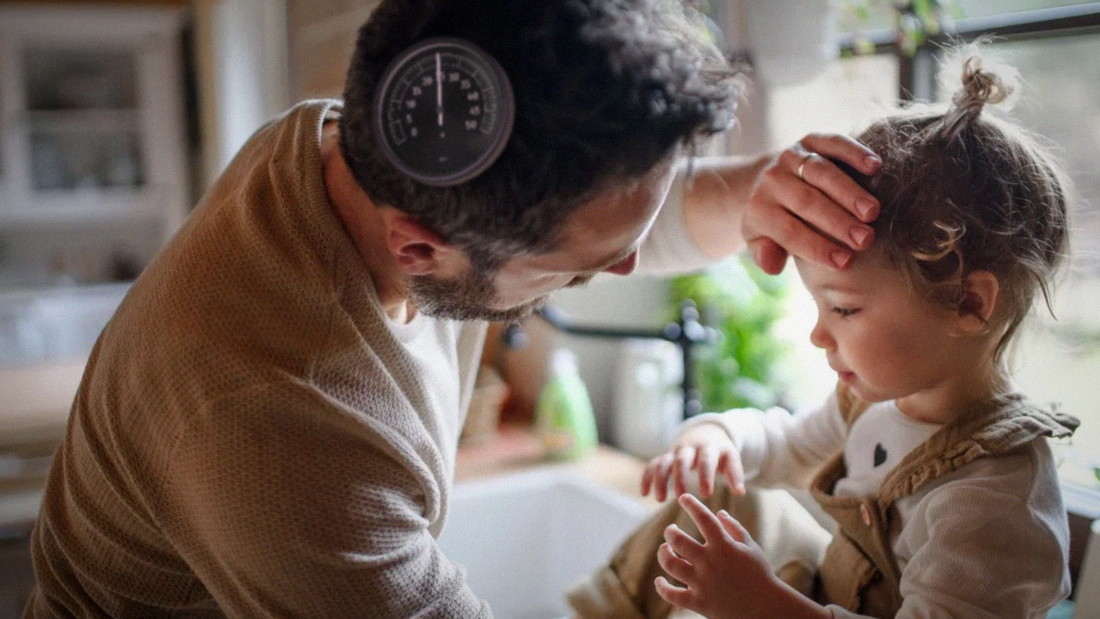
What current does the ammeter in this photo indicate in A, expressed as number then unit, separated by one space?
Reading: 25 A
